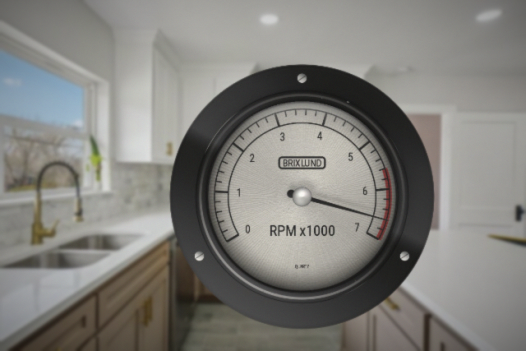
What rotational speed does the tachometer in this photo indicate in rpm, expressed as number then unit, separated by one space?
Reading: 6600 rpm
